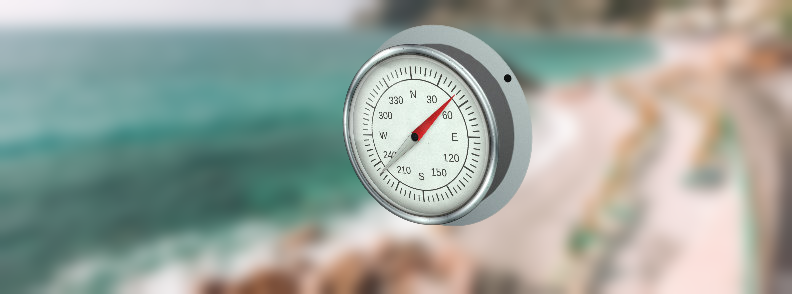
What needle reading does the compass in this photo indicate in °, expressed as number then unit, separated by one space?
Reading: 50 °
